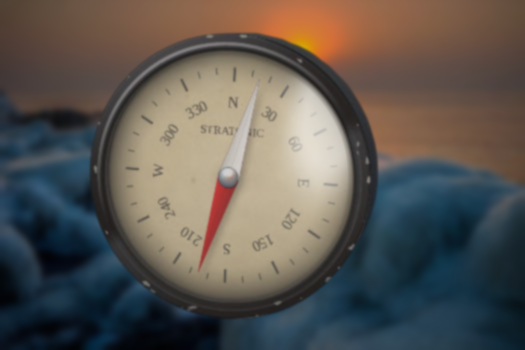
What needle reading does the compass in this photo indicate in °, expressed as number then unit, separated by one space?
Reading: 195 °
